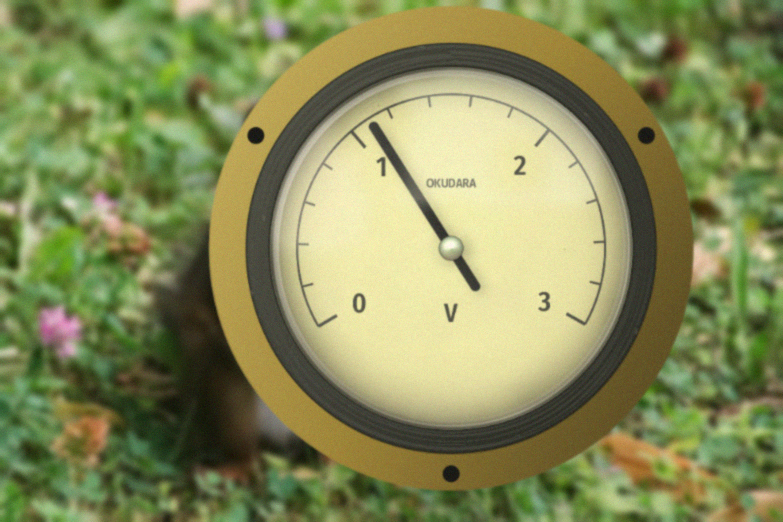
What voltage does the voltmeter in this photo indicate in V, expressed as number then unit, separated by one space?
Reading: 1.1 V
